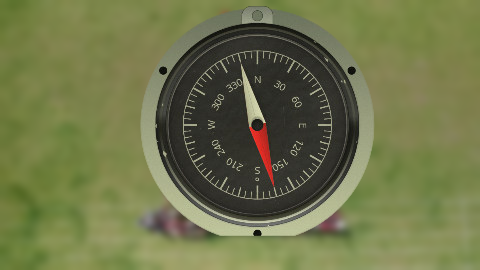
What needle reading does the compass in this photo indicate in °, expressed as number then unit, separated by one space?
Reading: 165 °
